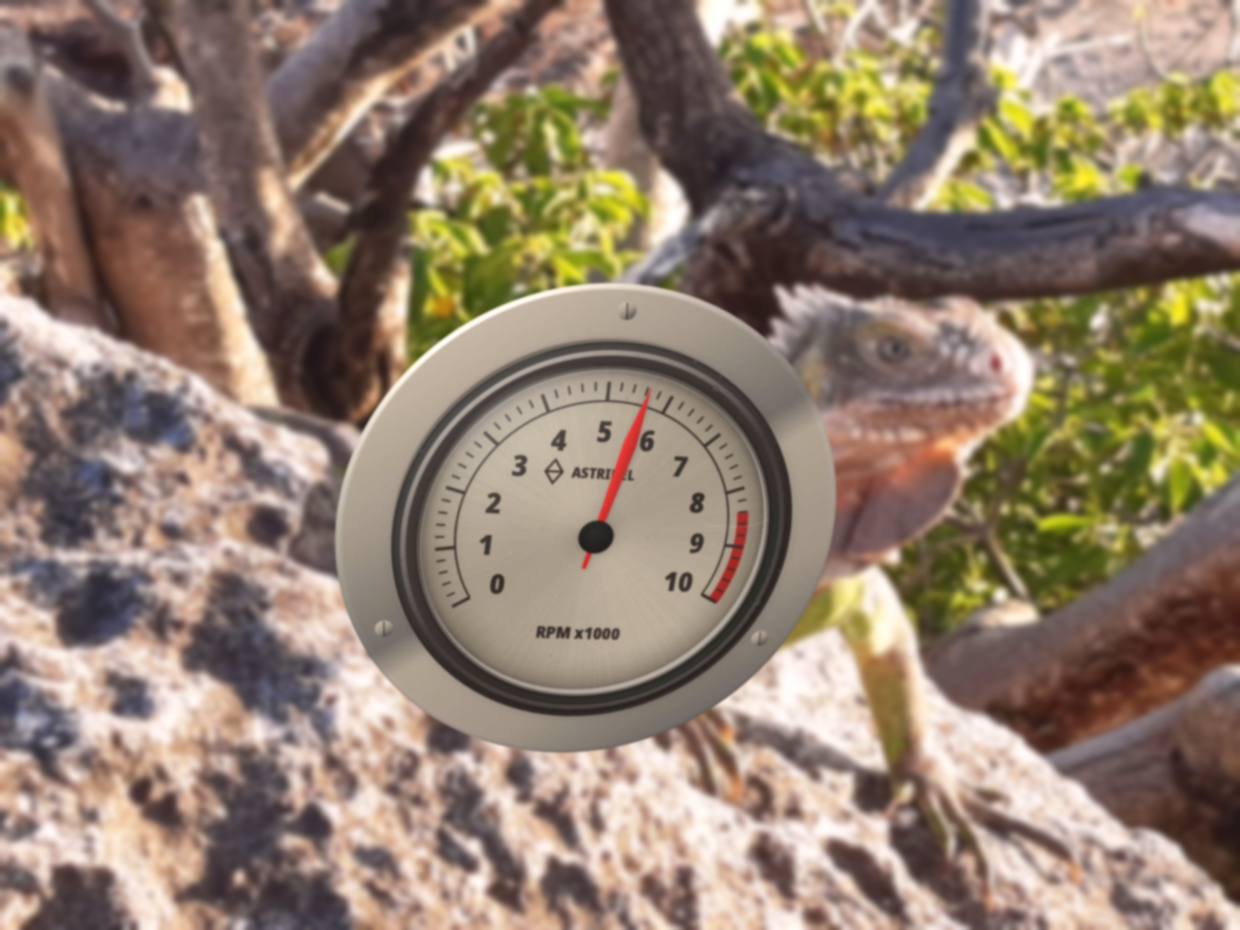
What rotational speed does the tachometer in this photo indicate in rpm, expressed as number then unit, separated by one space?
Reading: 5600 rpm
